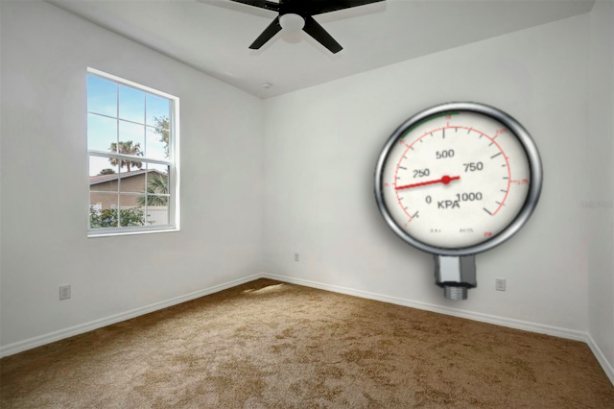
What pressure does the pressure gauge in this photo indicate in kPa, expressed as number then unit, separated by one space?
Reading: 150 kPa
